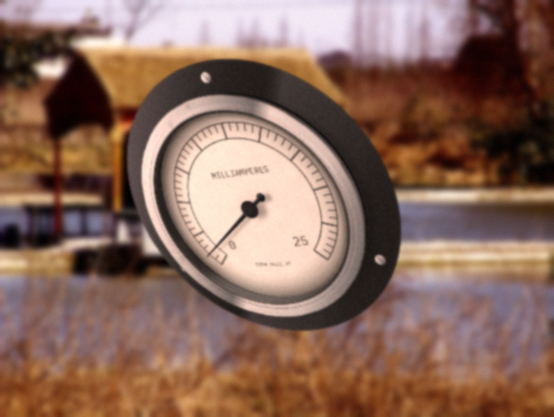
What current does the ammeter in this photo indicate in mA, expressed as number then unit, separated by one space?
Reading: 1 mA
